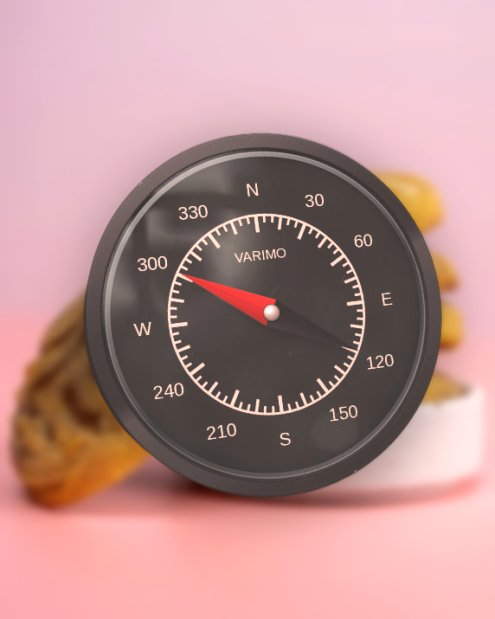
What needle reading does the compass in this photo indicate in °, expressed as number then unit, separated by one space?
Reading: 300 °
